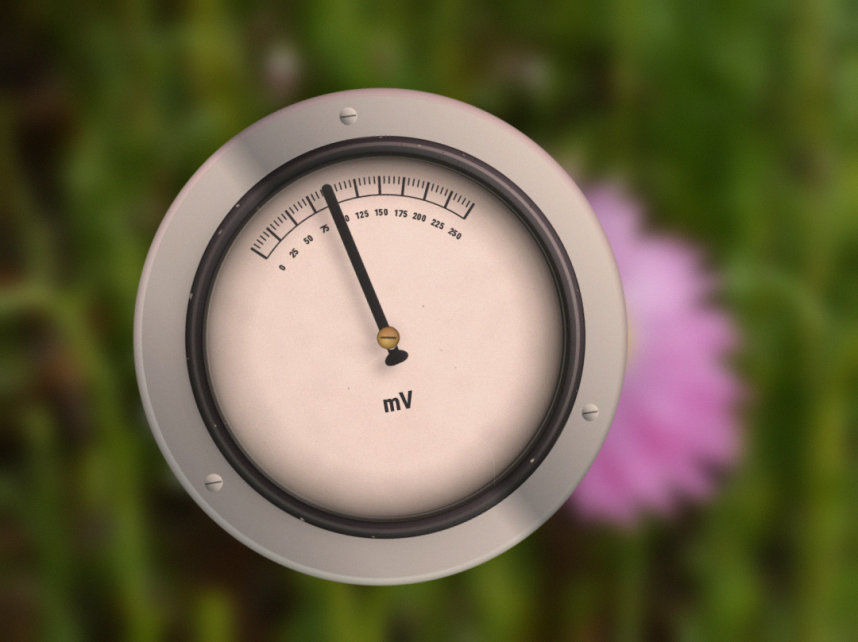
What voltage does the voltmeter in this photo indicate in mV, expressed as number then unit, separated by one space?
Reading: 95 mV
